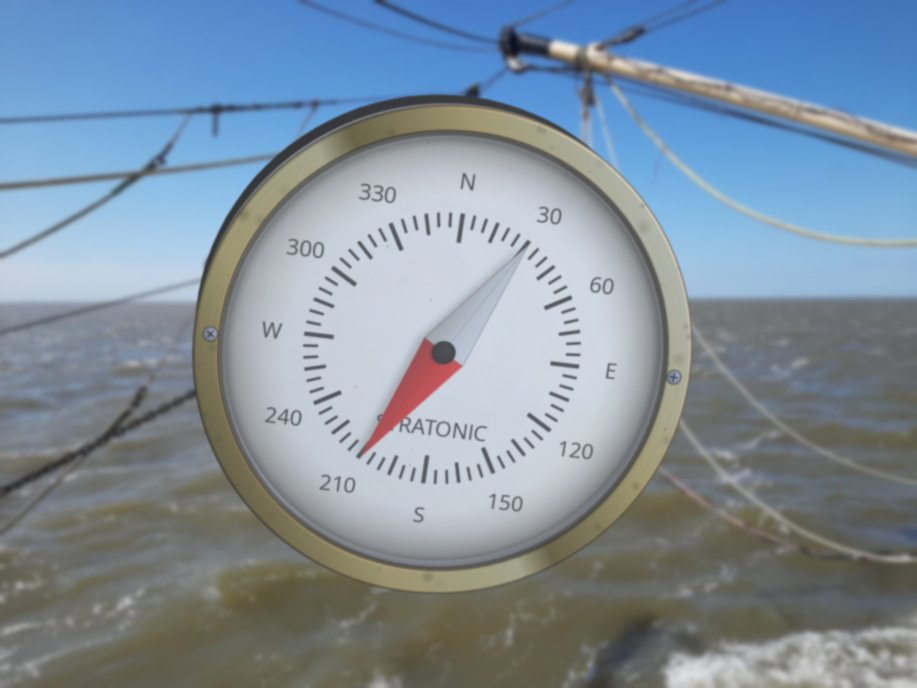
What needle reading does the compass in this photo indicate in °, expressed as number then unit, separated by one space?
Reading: 210 °
